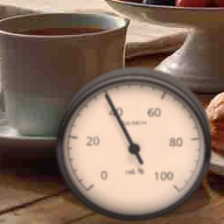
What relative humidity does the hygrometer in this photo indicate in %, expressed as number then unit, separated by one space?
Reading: 40 %
